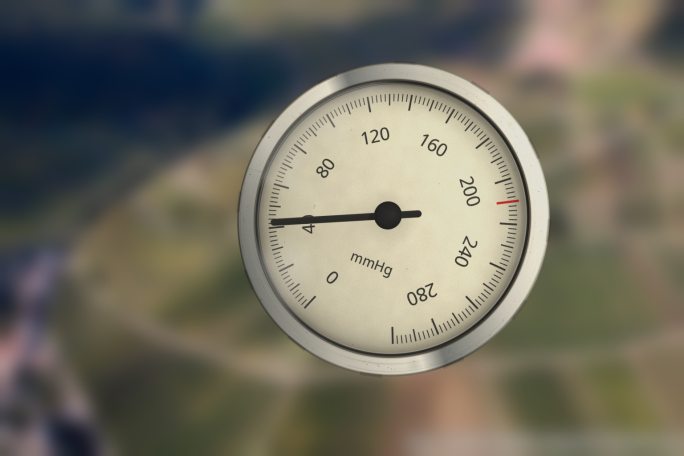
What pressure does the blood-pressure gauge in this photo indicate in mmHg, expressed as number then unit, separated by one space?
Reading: 42 mmHg
